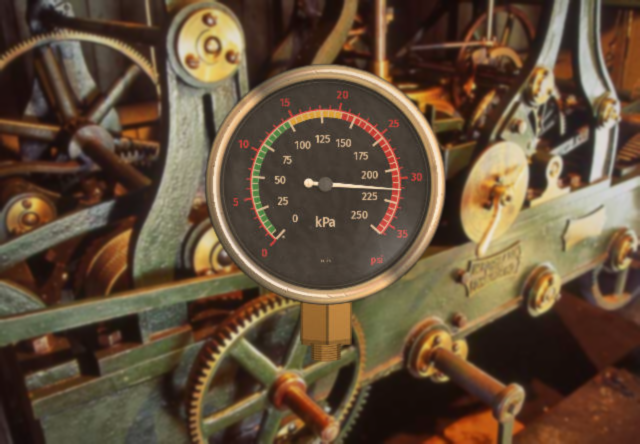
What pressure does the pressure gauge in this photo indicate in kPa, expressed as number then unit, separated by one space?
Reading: 215 kPa
